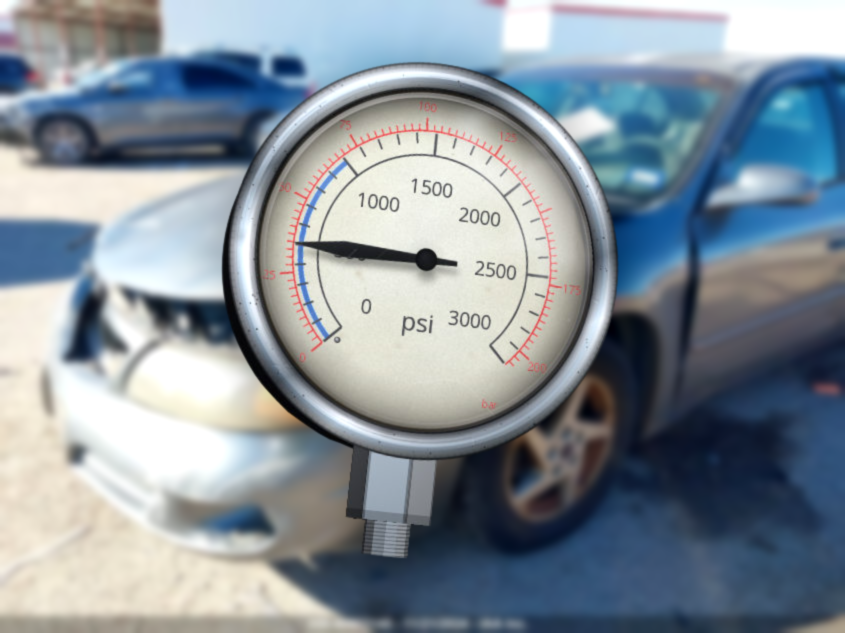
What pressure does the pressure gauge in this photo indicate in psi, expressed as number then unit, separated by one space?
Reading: 500 psi
